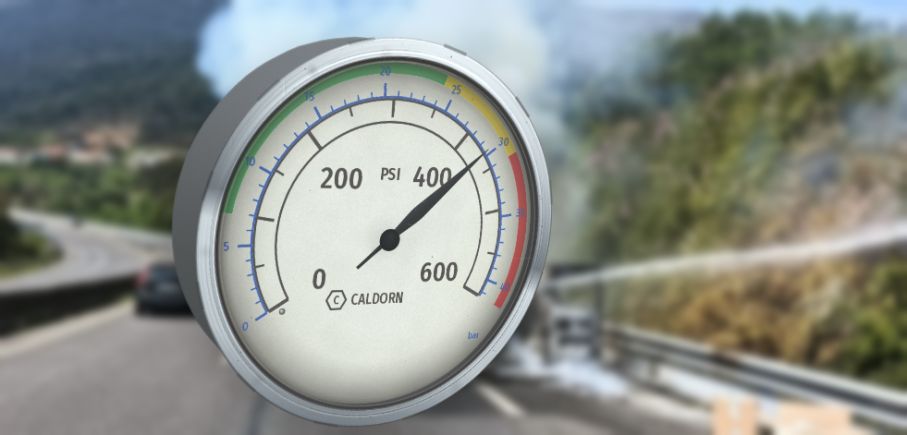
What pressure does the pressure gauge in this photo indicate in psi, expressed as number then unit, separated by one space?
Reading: 425 psi
